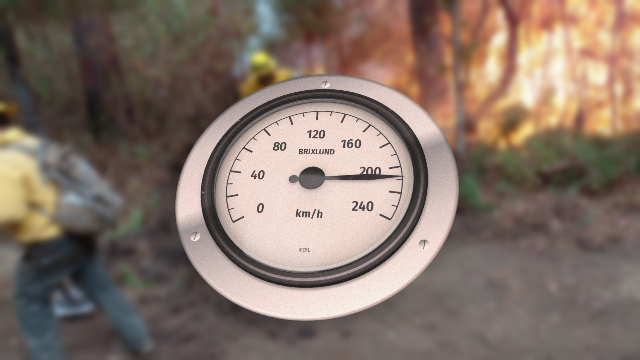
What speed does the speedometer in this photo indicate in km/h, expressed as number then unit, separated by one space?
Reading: 210 km/h
